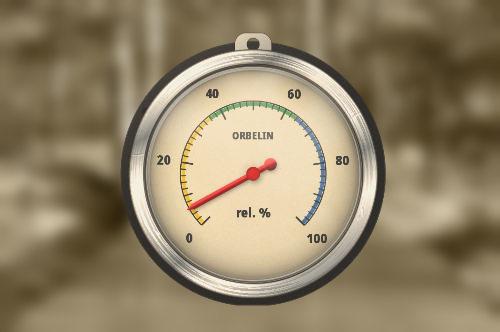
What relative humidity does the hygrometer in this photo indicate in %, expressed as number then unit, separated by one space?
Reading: 6 %
